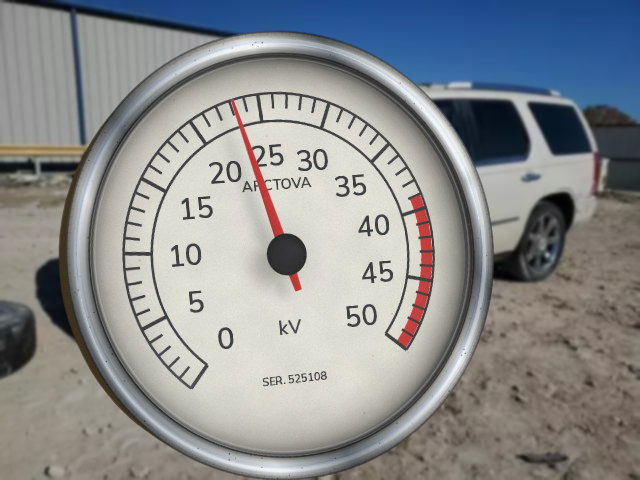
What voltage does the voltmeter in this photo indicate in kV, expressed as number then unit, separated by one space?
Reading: 23 kV
